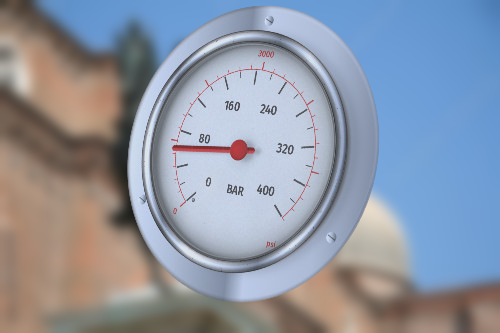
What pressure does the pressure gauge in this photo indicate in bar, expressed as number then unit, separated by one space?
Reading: 60 bar
